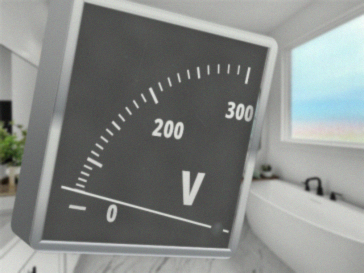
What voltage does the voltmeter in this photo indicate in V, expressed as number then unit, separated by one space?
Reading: 50 V
